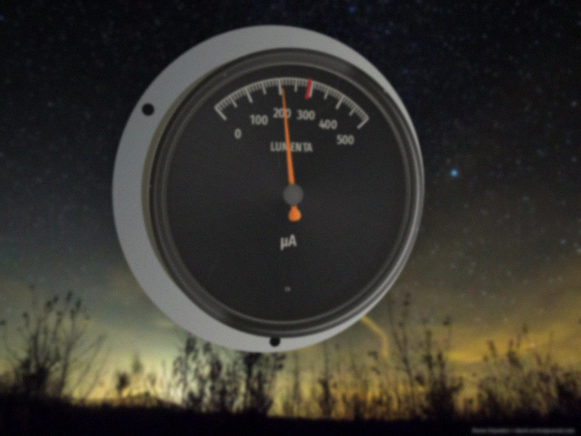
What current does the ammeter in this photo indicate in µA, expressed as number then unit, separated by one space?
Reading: 200 µA
